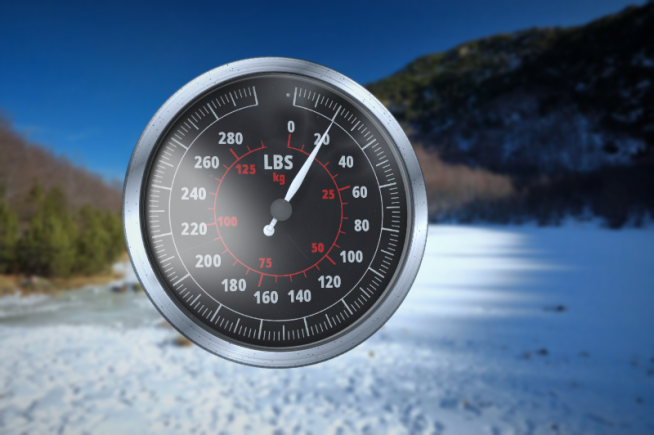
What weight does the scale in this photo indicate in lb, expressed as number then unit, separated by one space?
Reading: 20 lb
